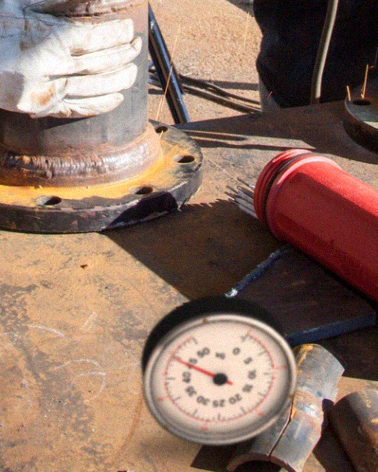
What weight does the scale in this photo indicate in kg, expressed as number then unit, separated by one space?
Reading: 45 kg
